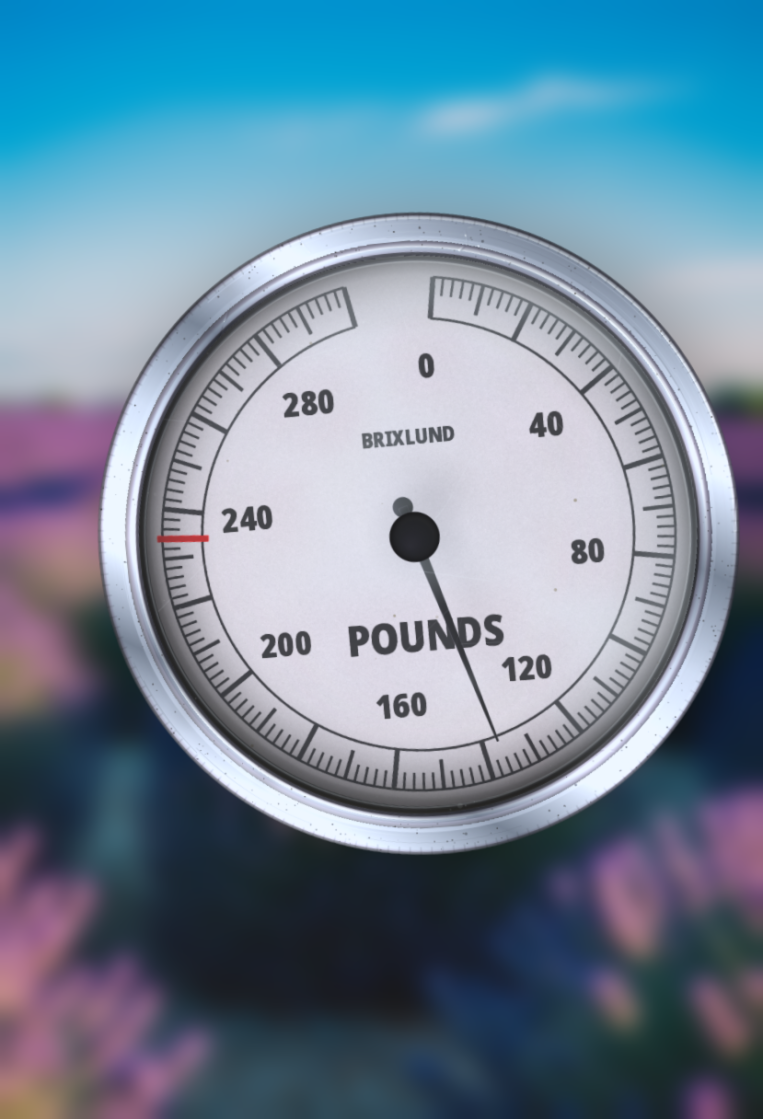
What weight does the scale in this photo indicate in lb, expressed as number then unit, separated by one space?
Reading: 136 lb
